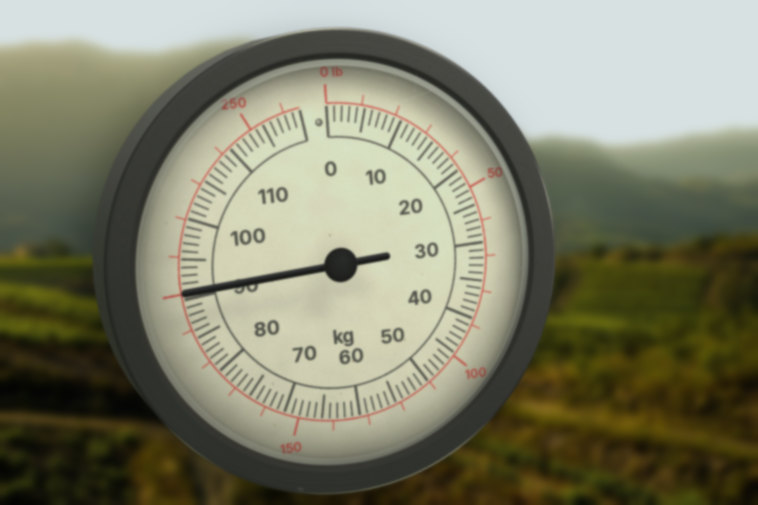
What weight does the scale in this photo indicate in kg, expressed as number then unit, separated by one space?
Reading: 91 kg
